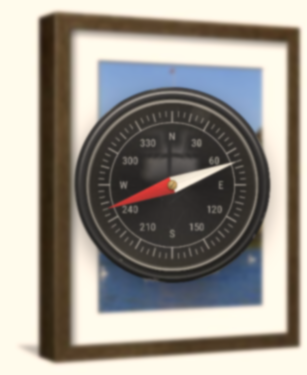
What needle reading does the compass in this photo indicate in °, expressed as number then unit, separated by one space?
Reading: 250 °
